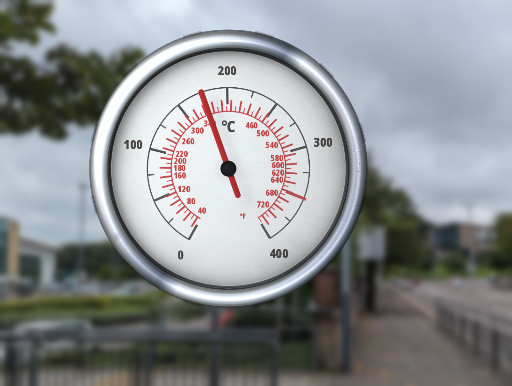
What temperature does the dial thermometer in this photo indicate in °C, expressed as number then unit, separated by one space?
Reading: 175 °C
